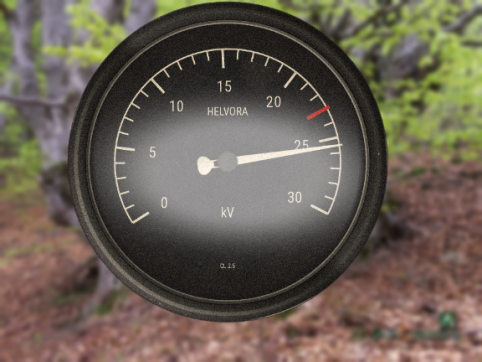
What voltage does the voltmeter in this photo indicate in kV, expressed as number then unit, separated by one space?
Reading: 25.5 kV
